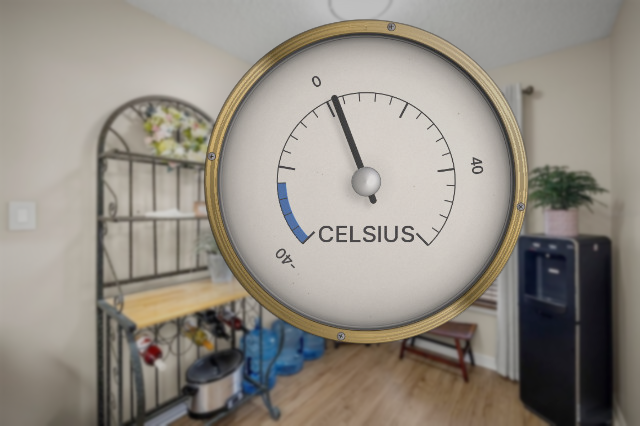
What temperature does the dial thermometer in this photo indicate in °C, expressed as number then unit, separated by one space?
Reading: 2 °C
